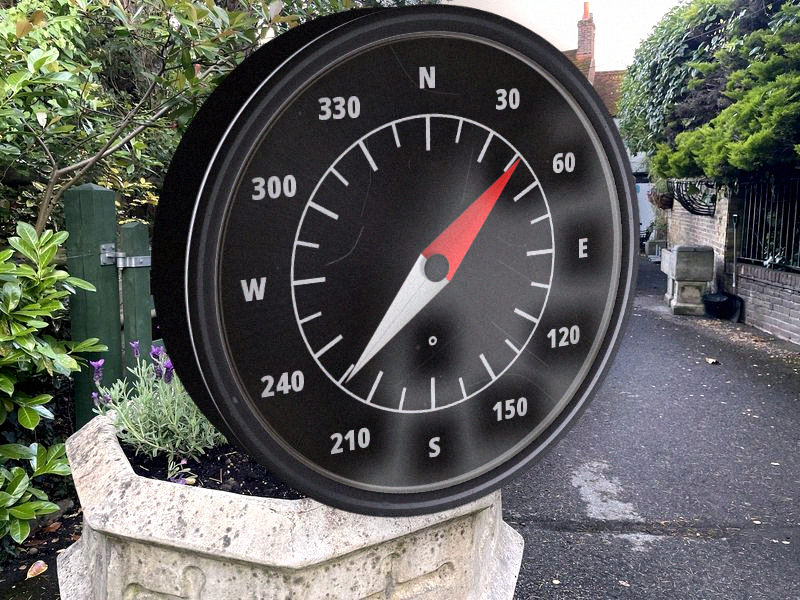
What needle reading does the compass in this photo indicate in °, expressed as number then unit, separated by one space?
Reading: 45 °
